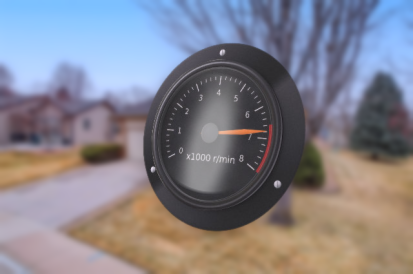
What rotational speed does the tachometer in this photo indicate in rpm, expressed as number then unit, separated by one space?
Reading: 6800 rpm
